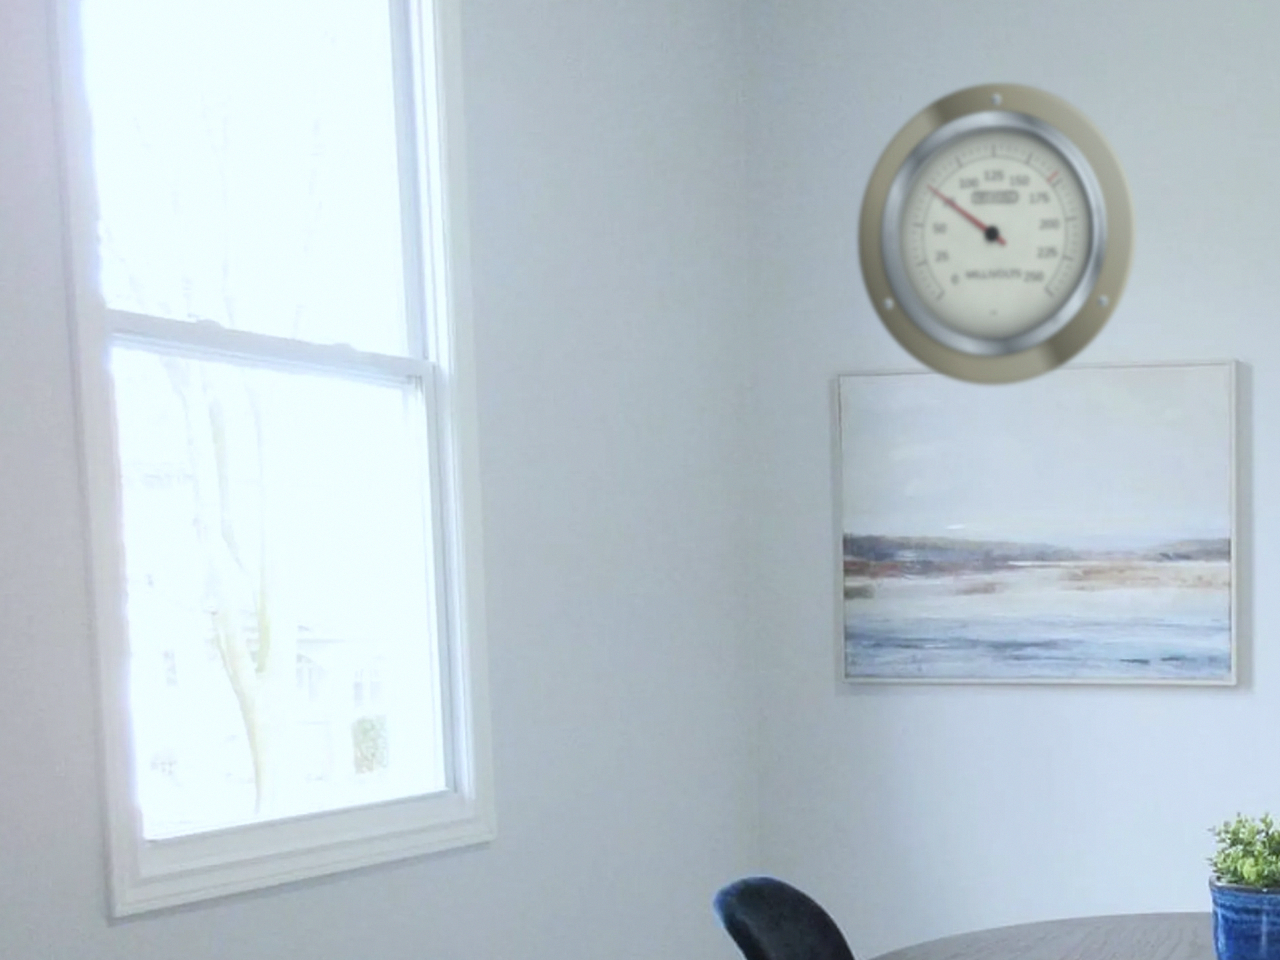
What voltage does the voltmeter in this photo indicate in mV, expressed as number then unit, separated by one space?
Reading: 75 mV
